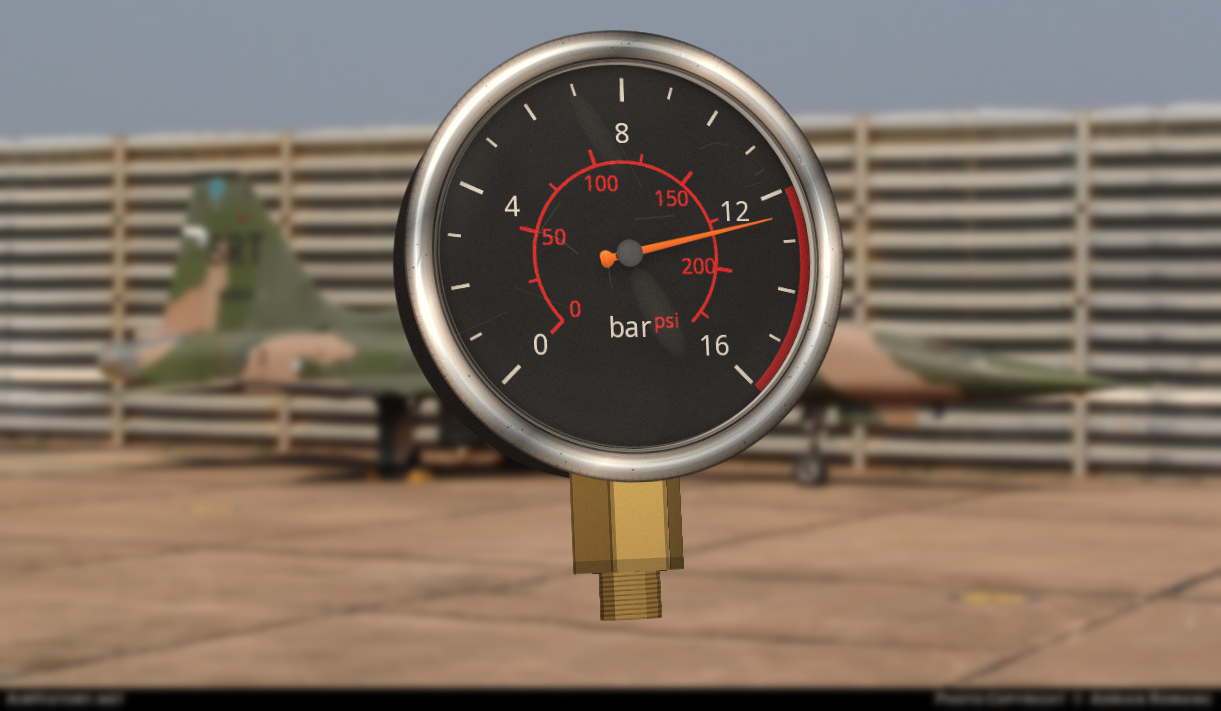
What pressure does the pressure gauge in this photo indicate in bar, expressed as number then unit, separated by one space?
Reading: 12.5 bar
